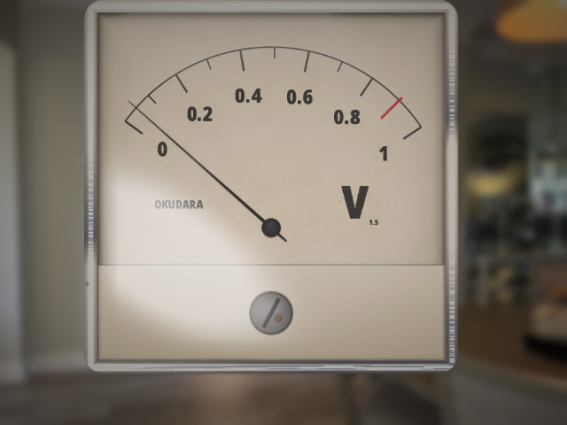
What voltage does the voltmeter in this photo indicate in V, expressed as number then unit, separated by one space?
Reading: 0.05 V
